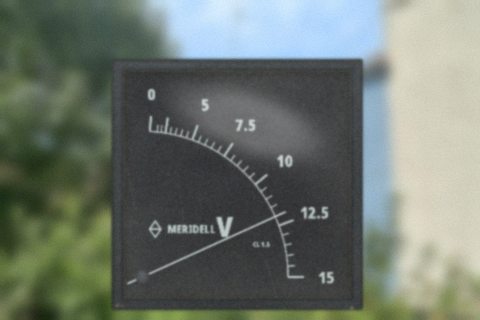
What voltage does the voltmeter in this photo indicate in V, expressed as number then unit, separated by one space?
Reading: 12 V
